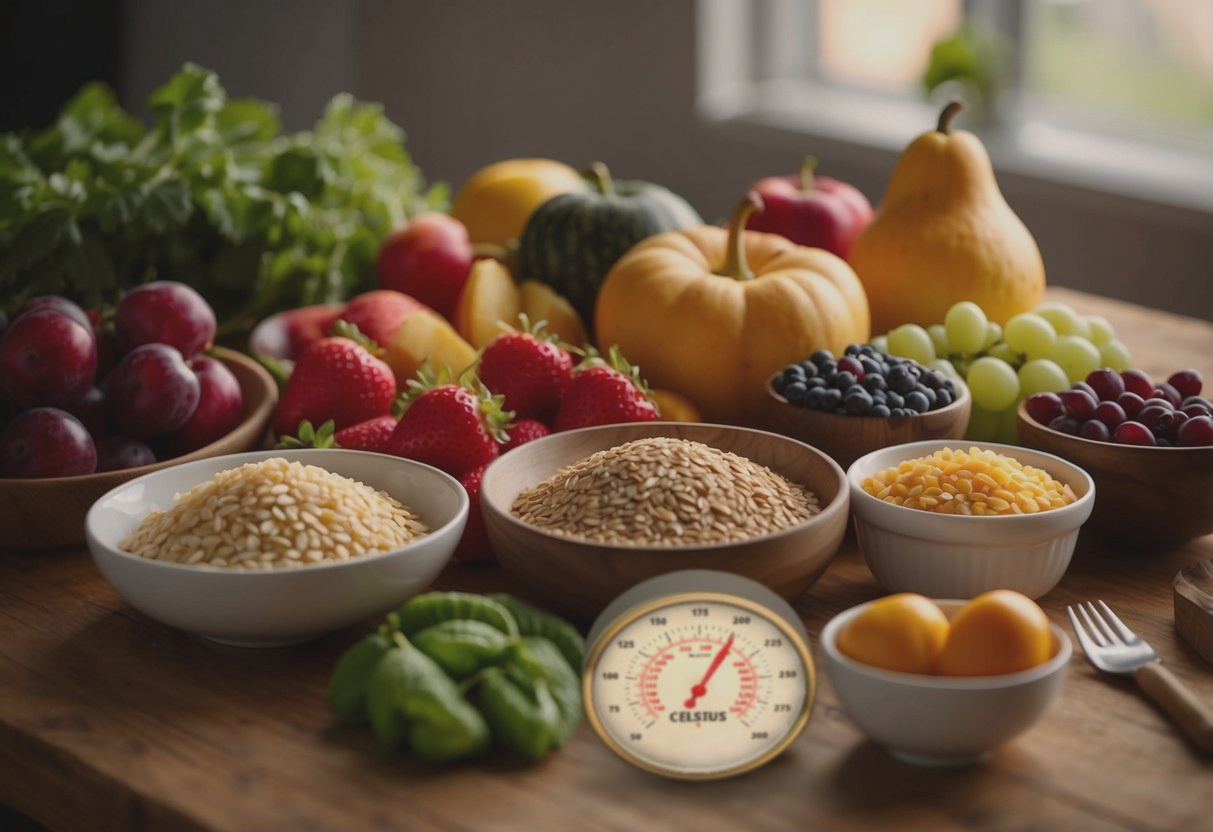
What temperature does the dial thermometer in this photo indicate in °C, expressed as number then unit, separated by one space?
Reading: 200 °C
